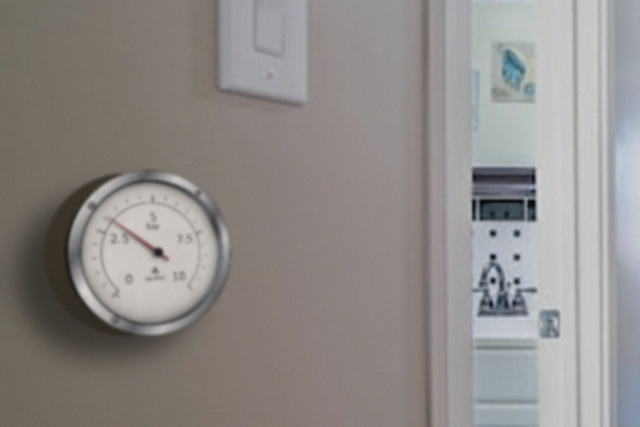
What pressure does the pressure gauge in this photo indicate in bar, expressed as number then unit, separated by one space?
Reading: 3 bar
